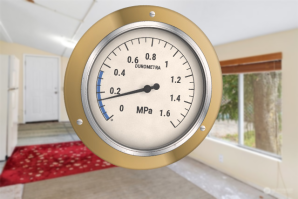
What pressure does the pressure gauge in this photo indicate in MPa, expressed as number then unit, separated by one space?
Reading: 0.15 MPa
